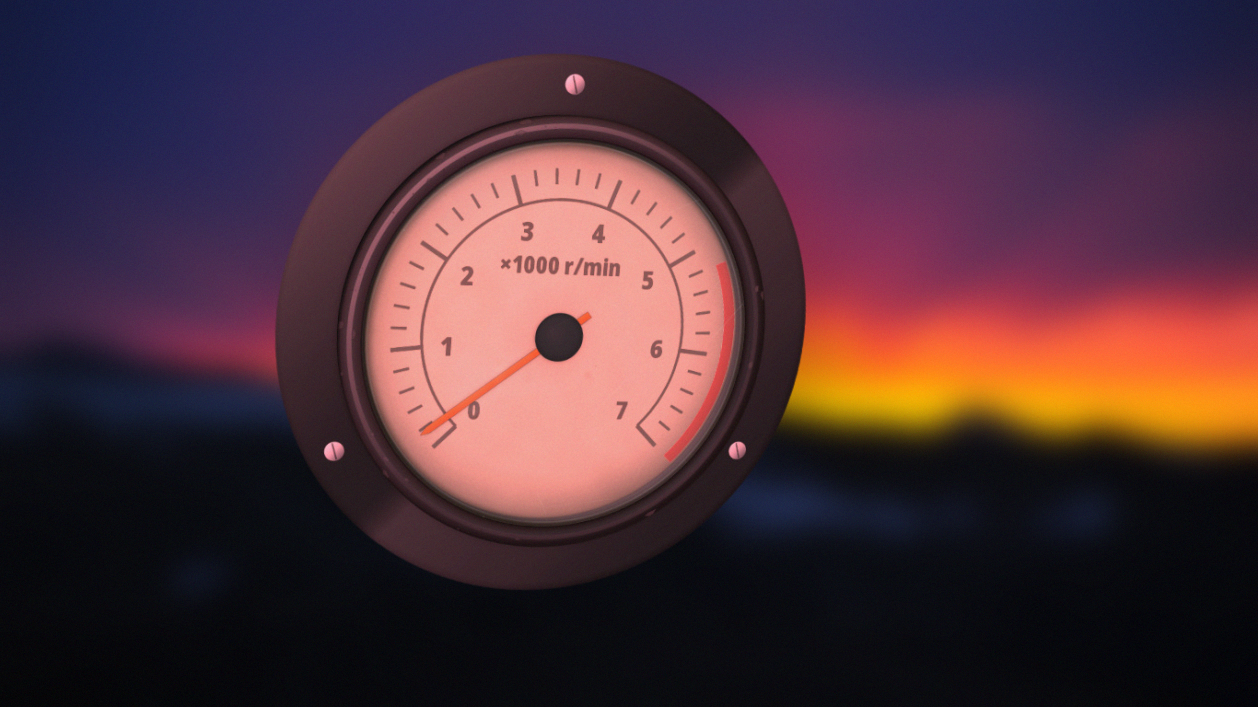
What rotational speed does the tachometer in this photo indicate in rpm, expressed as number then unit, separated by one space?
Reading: 200 rpm
